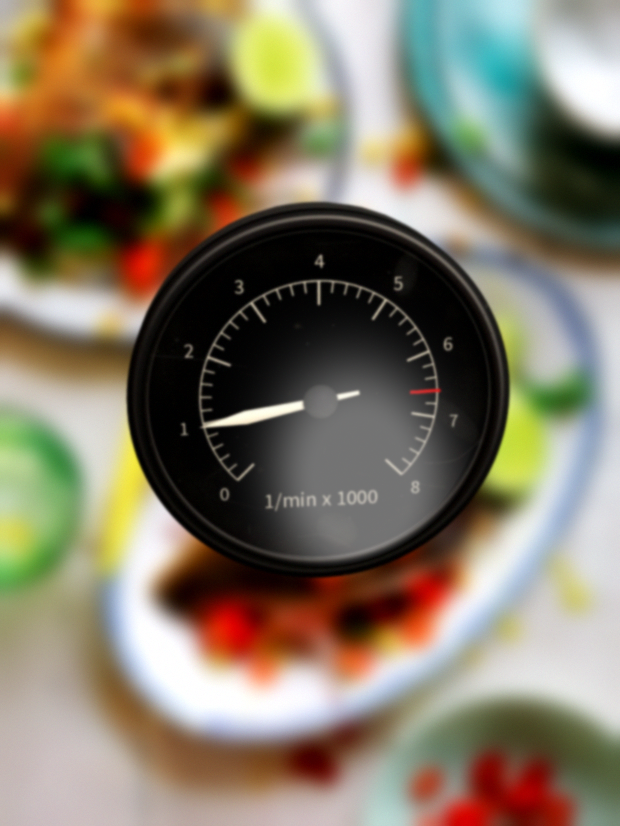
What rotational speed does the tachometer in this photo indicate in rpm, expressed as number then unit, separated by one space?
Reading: 1000 rpm
